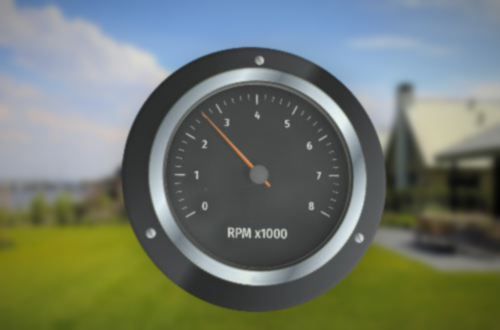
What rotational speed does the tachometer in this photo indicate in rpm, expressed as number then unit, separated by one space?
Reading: 2600 rpm
